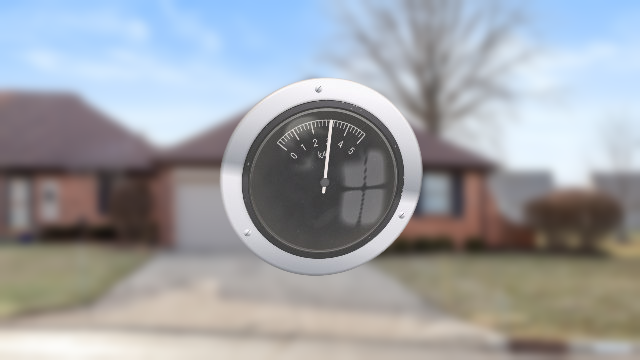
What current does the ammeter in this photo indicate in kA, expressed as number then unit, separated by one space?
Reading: 3 kA
